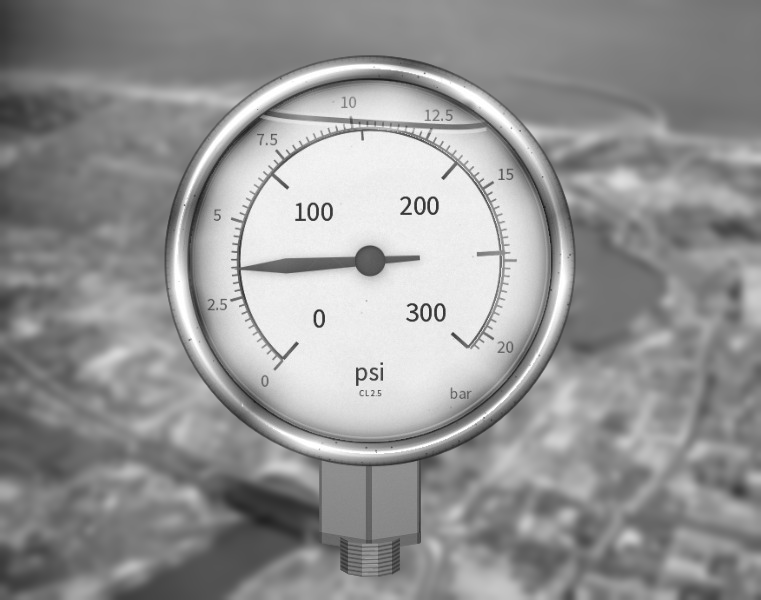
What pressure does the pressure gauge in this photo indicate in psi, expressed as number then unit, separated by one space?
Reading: 50 psi
